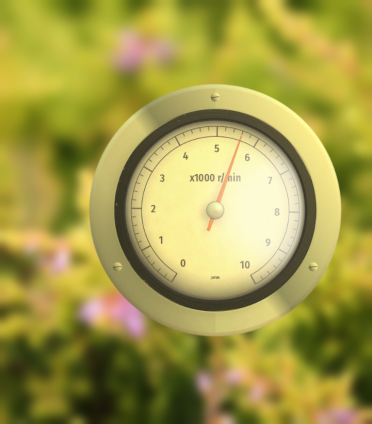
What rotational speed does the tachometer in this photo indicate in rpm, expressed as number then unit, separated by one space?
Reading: 5600 rpm
